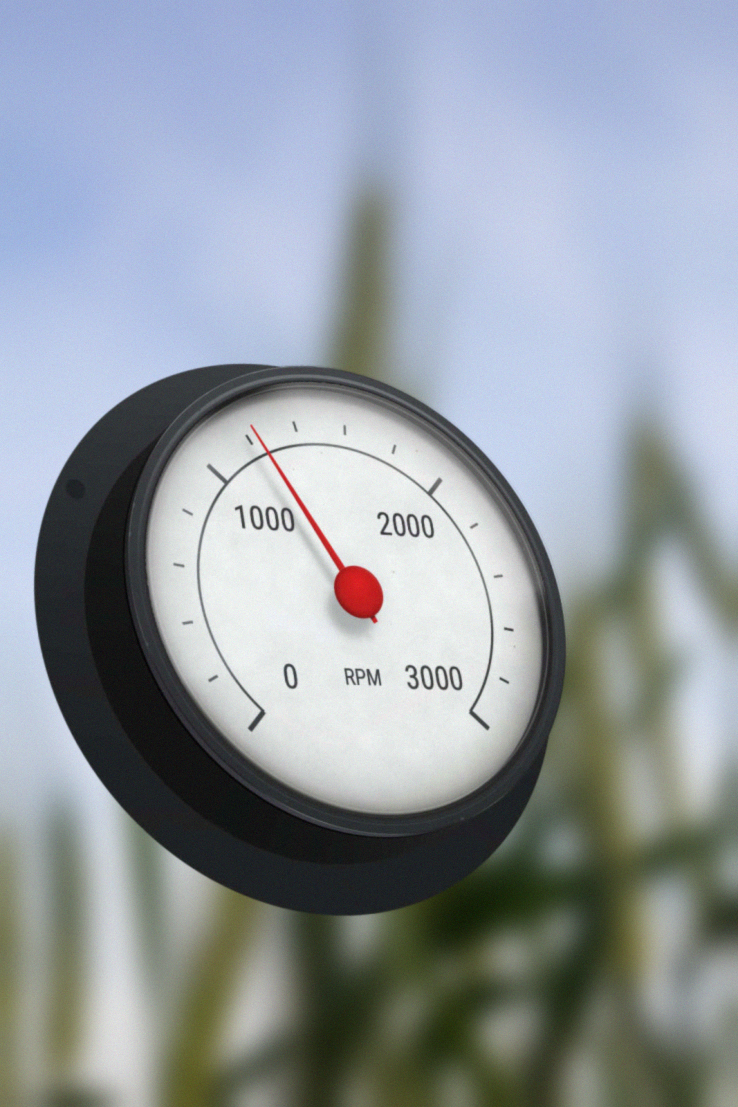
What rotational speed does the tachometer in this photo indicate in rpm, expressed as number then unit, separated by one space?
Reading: 1200 rpm
